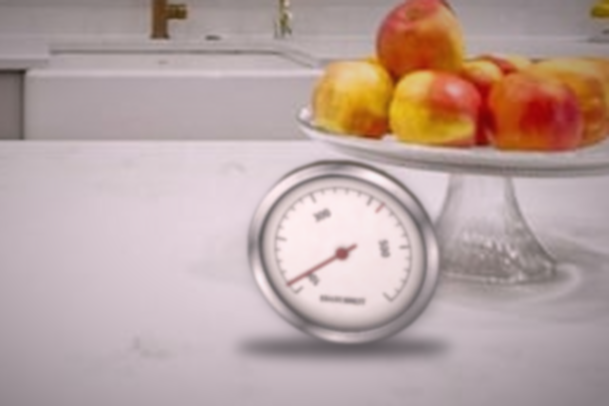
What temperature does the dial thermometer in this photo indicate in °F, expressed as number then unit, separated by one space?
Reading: 120 °F
